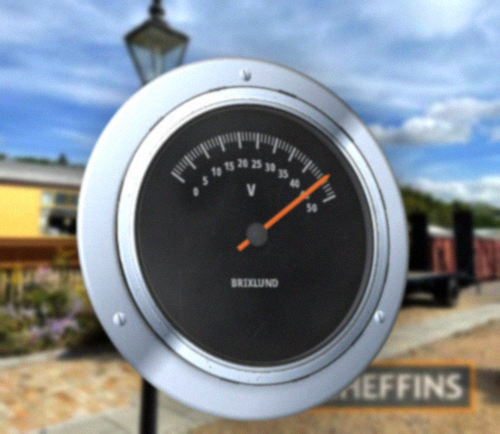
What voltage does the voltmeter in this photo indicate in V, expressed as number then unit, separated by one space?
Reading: 45 V
